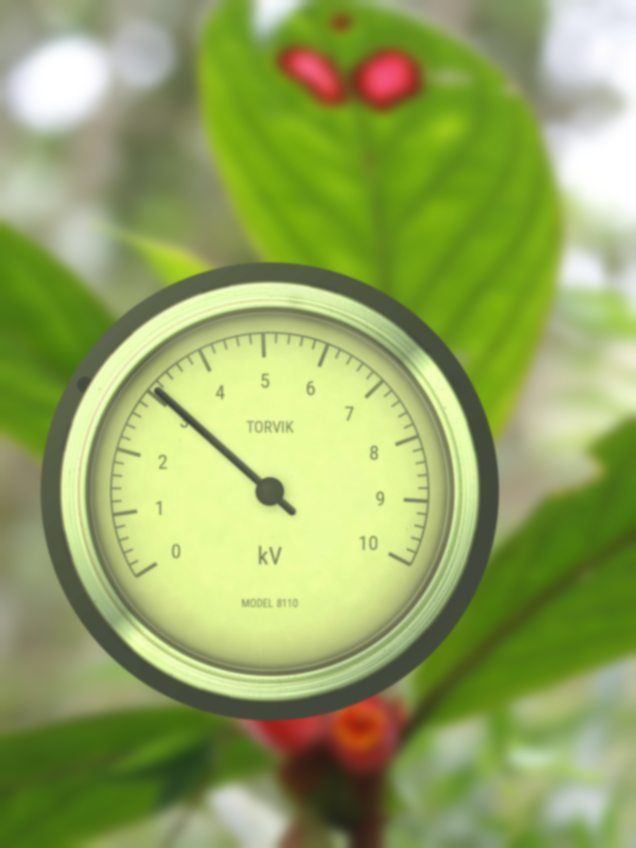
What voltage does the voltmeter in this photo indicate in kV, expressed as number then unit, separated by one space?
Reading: 3.1 kV
